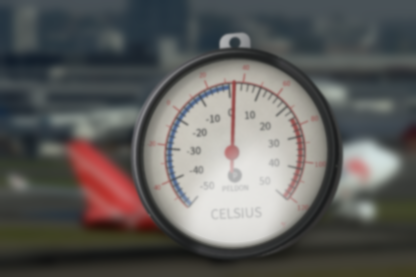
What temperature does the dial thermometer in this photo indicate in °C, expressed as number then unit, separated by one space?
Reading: 2 °C
